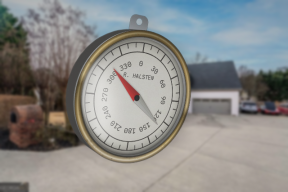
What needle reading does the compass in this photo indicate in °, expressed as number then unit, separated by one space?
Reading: 310 °
